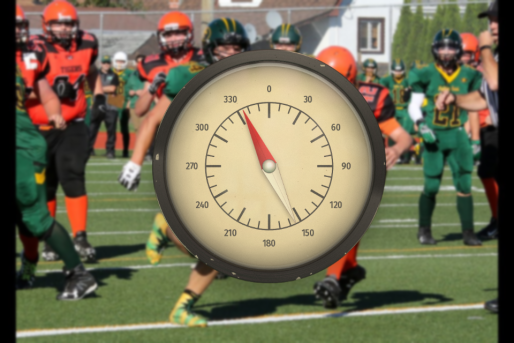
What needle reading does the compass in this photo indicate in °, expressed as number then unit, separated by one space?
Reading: 335 °
